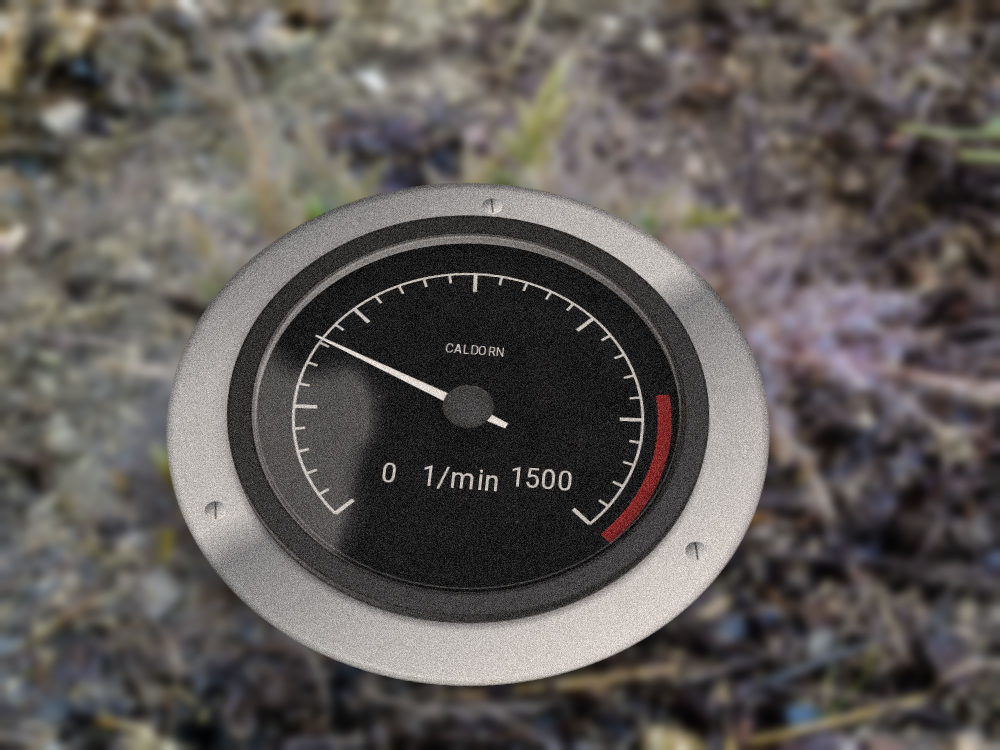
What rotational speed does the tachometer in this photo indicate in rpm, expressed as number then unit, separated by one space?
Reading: 400 rpm
